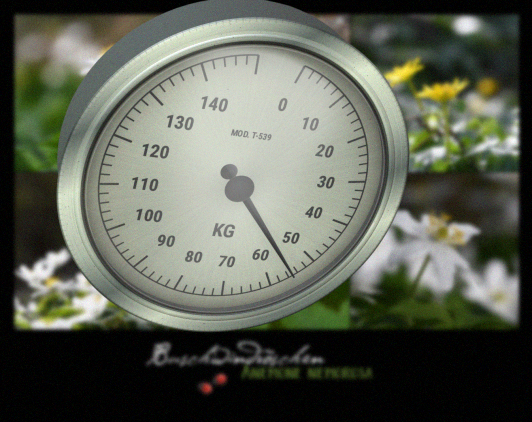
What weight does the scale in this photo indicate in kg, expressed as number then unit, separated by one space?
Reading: 55 kg
